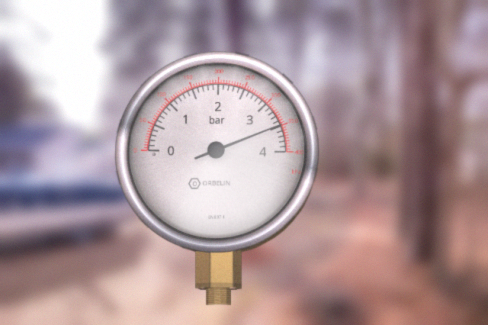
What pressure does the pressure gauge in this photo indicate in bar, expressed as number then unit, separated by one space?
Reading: 3.5 bar
